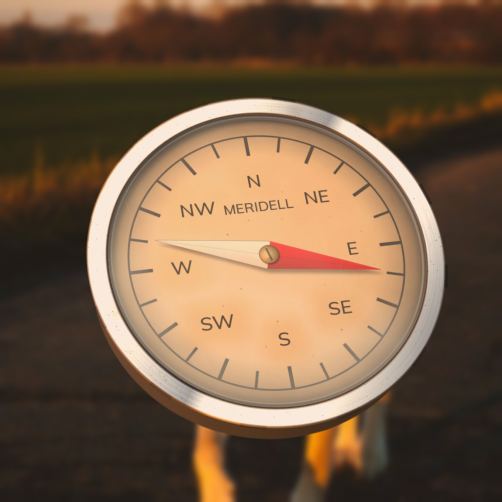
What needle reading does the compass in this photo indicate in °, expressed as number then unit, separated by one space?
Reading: 105 °
